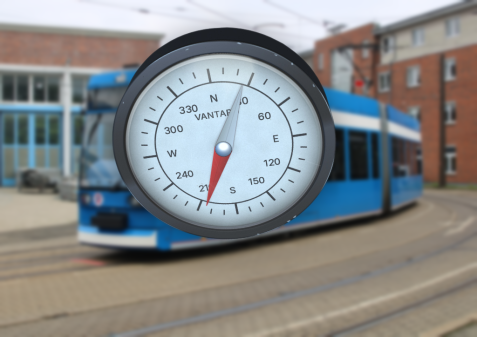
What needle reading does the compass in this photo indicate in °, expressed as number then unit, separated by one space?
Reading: 205 °
